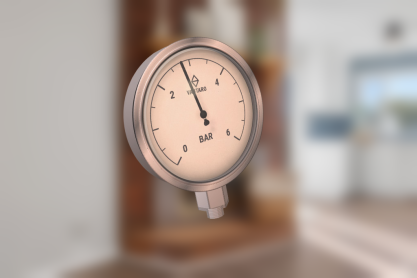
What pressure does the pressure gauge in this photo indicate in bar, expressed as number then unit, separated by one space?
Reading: 2.75 bar
